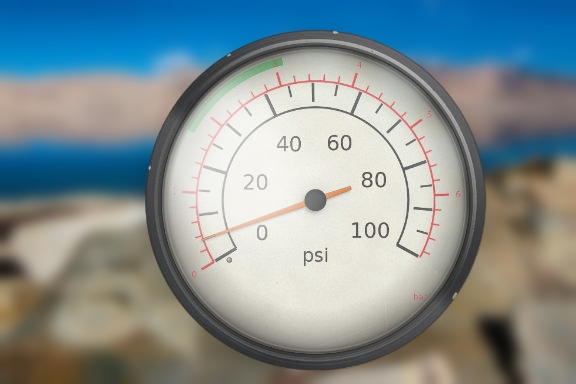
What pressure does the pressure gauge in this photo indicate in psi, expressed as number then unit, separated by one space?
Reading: 5 psi
